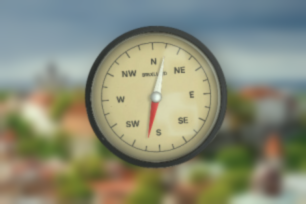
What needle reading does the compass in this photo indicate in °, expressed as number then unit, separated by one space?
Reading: 195 °
